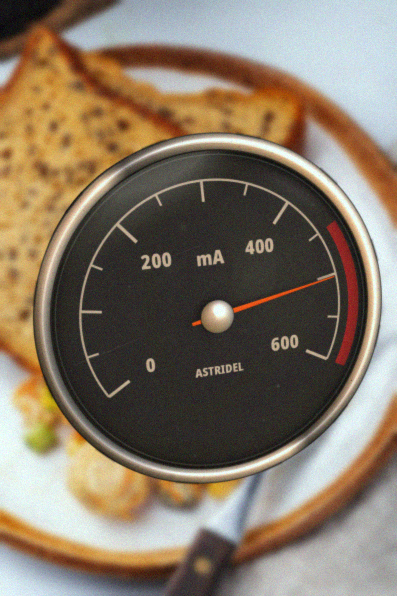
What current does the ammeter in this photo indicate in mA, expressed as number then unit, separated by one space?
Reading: 500 mA
